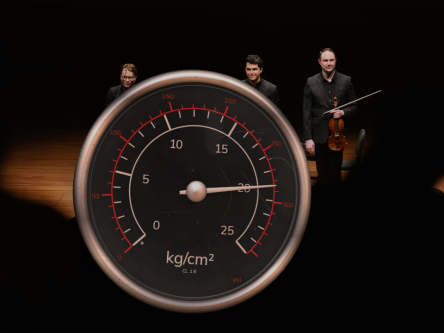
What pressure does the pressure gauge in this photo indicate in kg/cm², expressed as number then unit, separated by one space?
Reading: 20 kg/cm²
